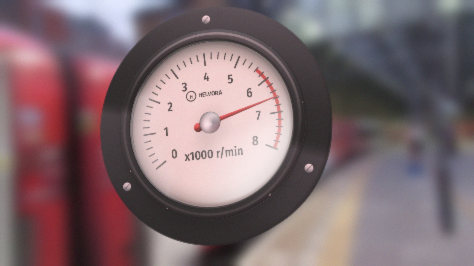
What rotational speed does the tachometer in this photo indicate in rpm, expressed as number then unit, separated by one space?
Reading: 6600 rpm
